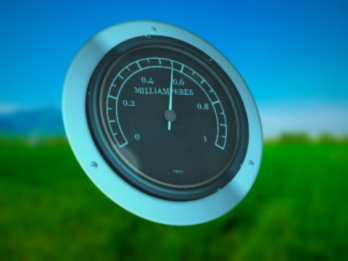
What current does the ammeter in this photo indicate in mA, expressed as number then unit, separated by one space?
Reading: 0.55 mA
